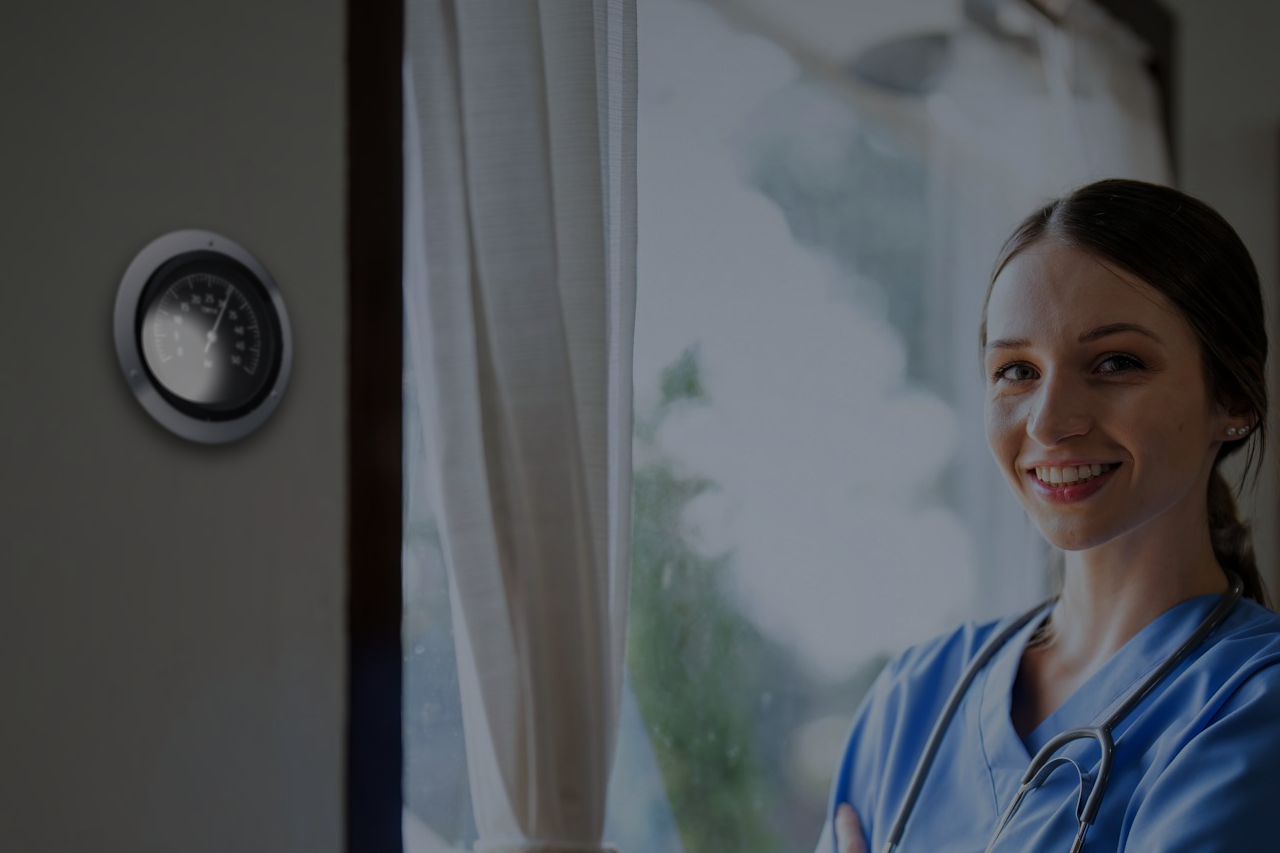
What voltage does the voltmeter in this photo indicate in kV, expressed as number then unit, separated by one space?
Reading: 30 kV
